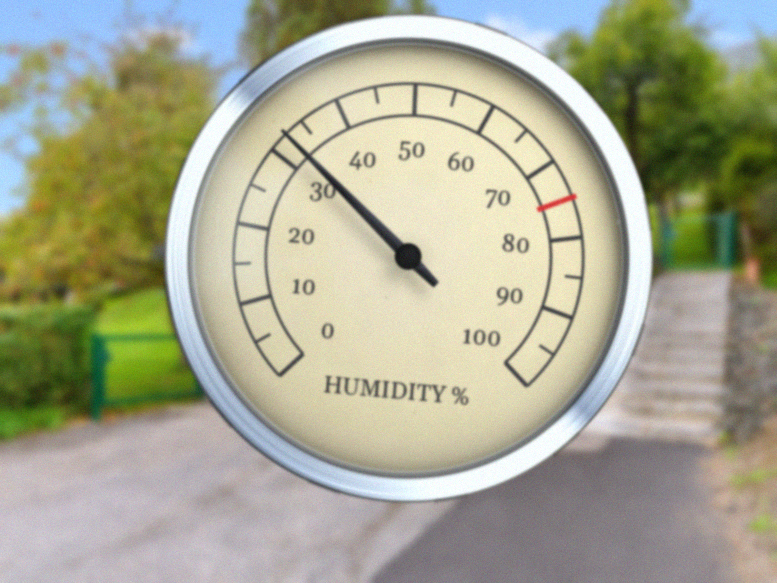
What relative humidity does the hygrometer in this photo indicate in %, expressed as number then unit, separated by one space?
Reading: 32.5 %
